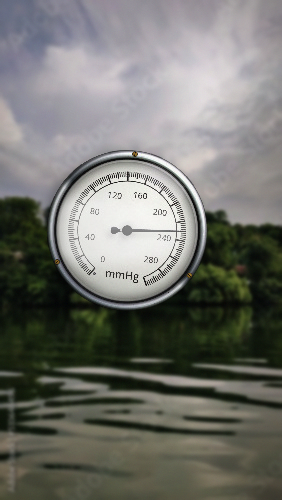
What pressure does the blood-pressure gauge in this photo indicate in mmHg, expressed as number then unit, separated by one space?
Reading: 230 mmHg
